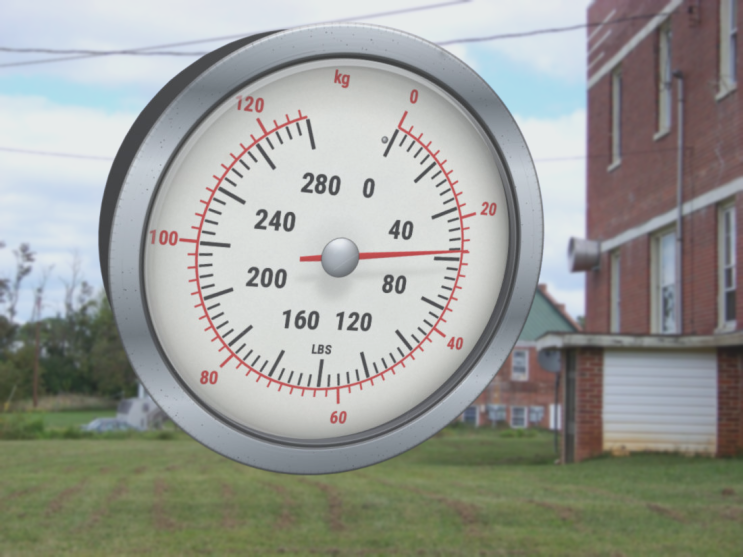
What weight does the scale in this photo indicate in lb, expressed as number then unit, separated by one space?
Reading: 56 lb
